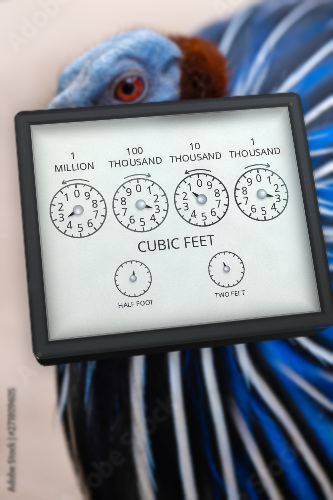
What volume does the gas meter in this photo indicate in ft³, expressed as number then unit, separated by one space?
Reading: 331300 ft³
